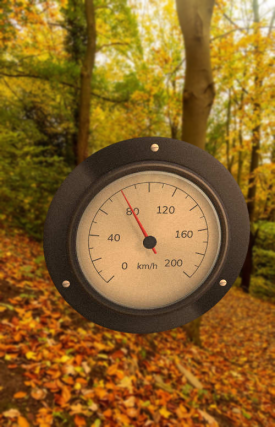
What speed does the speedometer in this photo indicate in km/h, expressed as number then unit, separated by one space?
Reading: 80 km/h
